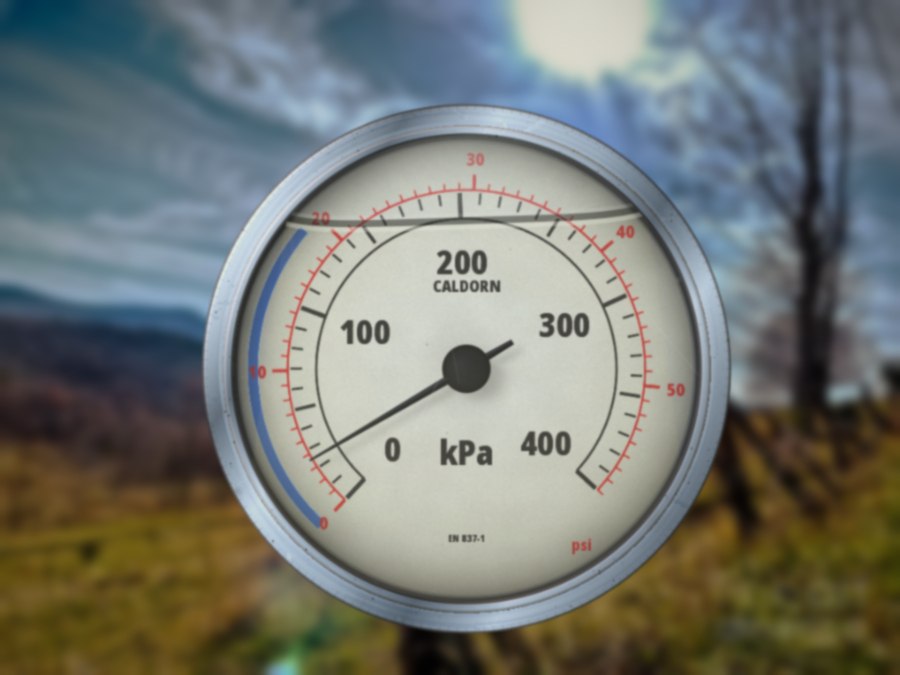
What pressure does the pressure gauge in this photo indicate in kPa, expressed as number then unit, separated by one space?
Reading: 25 kPa
